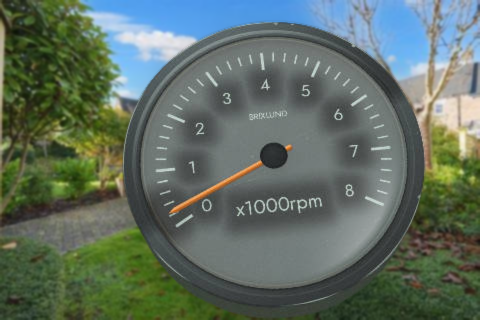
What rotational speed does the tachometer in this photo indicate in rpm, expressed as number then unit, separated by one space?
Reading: 200 rpm
